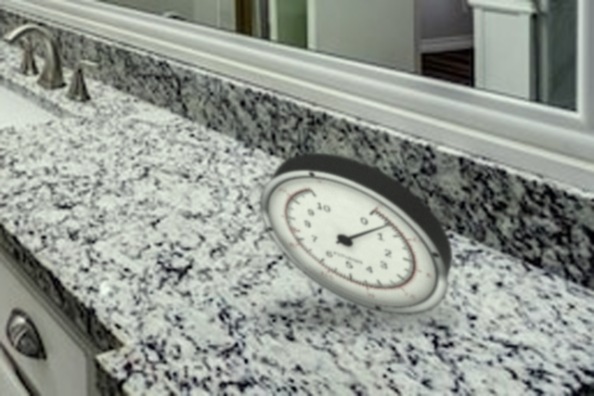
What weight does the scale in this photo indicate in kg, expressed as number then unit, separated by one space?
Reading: 0.5 kg
